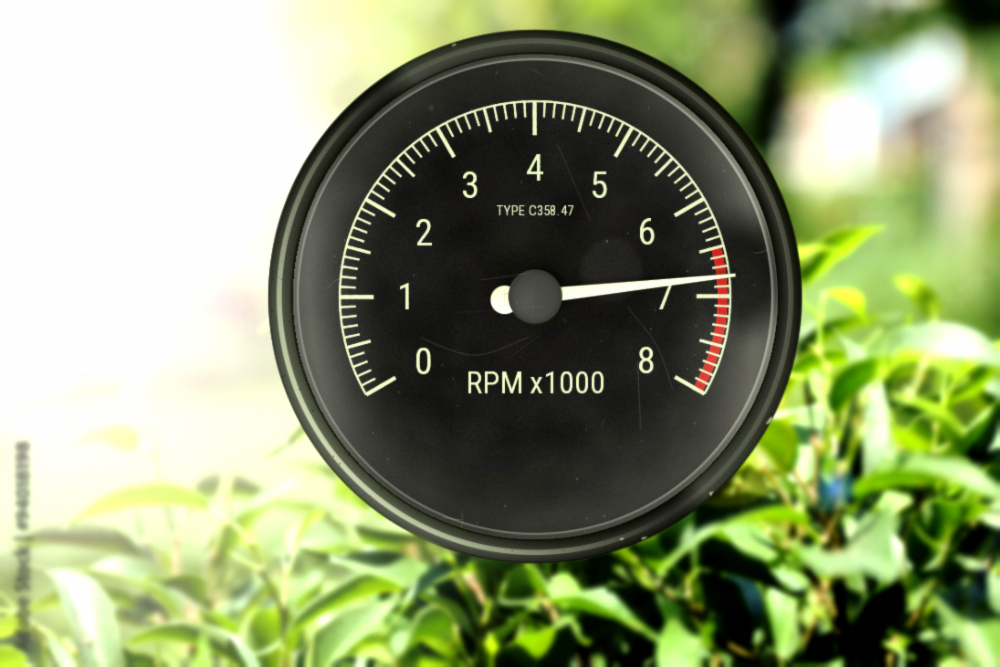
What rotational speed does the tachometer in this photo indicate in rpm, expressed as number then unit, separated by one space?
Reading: 6800 rpm
